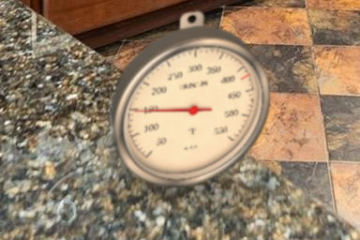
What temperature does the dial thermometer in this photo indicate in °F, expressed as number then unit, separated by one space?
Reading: 150 °F
